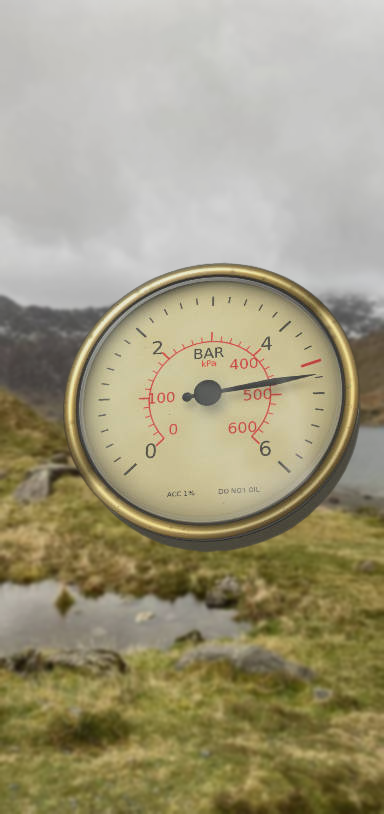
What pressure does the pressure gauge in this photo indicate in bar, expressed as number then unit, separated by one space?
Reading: 4.8 bar
